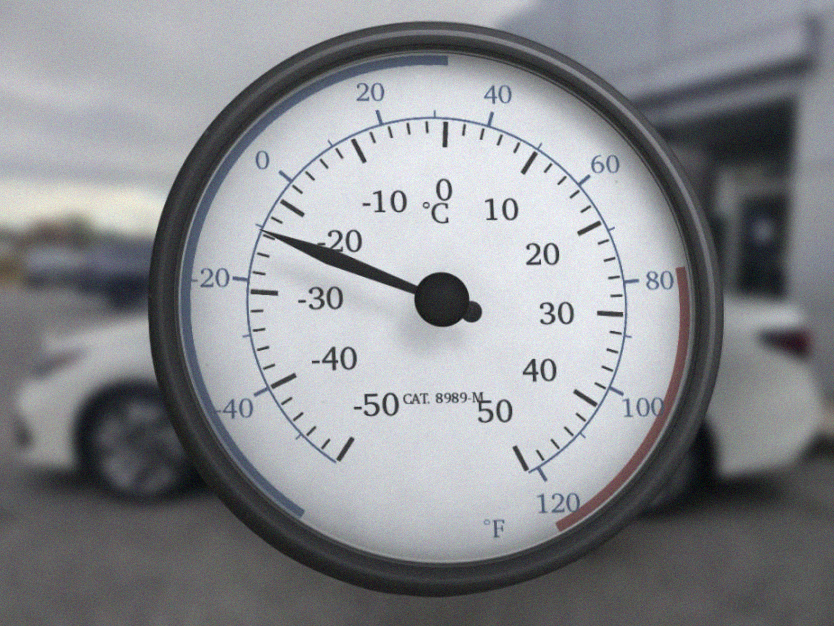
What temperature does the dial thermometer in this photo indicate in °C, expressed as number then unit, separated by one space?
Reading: -24 °C
